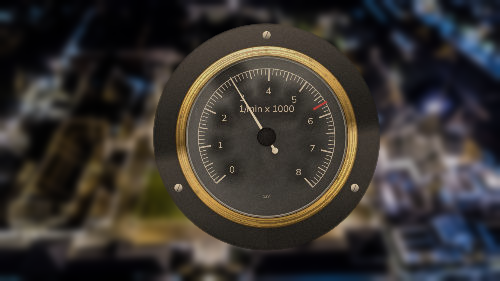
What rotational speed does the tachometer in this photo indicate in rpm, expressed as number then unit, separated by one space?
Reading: 3000 rpm
